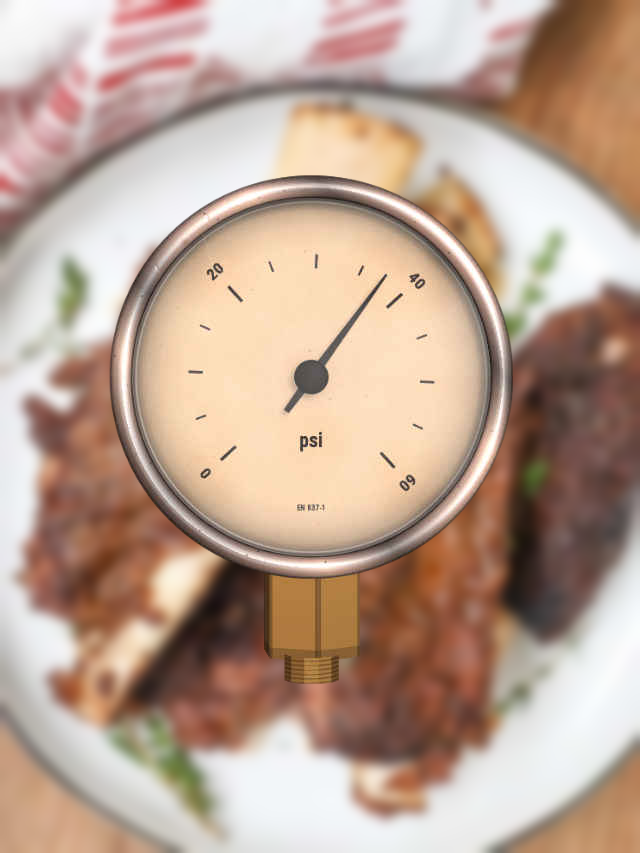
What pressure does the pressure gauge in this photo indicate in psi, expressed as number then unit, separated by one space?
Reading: 37.5 psi
